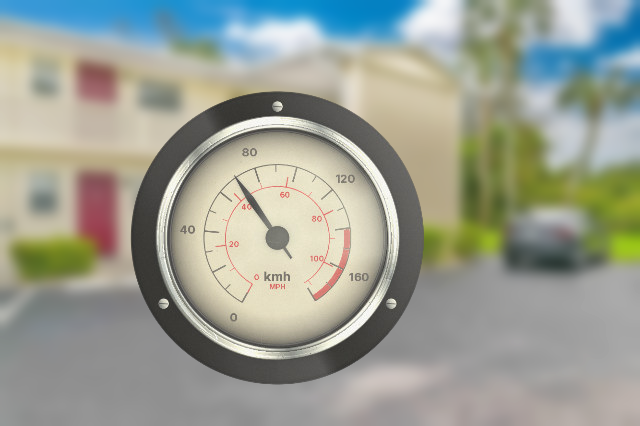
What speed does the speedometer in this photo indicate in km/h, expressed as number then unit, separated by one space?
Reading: 70 km/h
